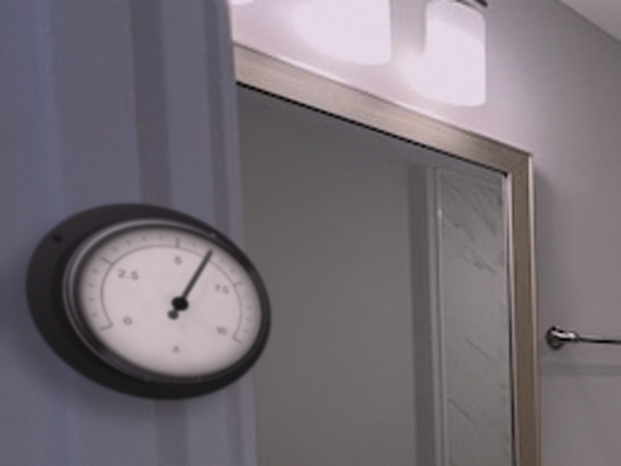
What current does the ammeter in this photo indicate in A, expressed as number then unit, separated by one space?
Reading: 6 A
